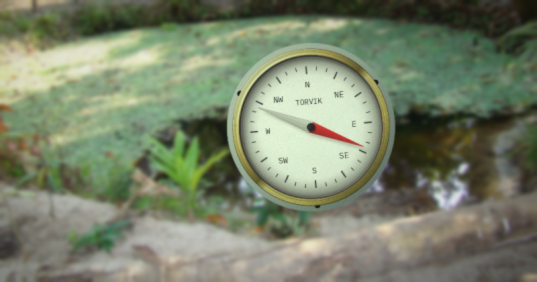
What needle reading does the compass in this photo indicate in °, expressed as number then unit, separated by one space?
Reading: 115 °
